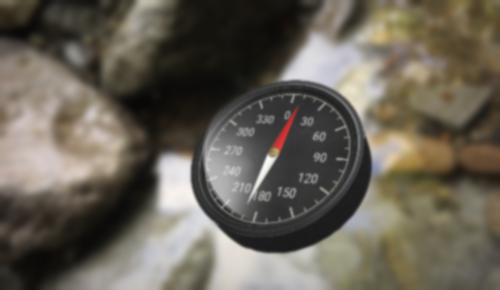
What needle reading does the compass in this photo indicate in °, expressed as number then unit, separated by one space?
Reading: 10 °
